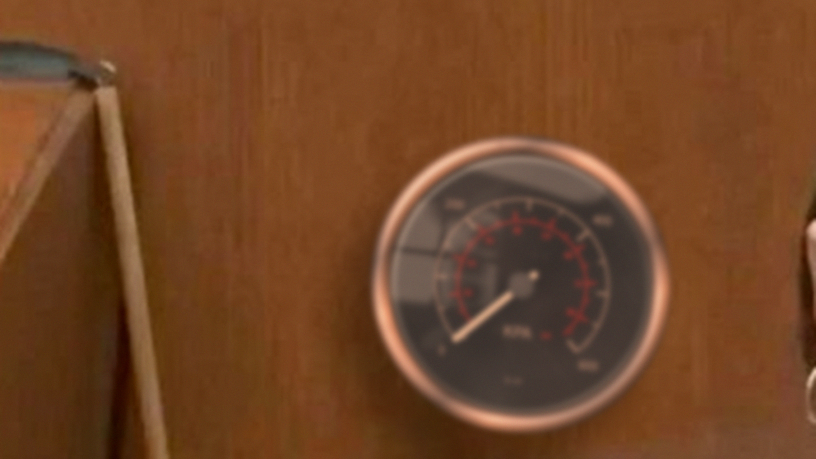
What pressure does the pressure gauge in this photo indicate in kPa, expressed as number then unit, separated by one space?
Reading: 0 kPa
